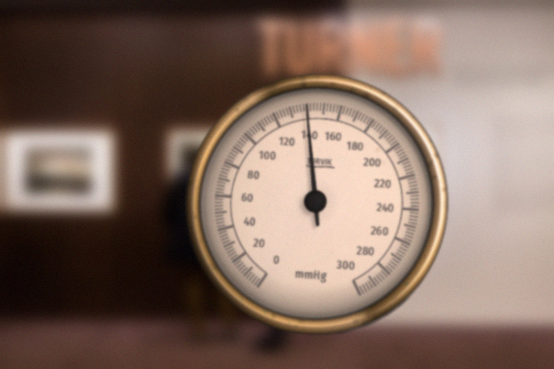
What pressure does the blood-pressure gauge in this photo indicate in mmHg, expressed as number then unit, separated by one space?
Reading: 140 mmHg
